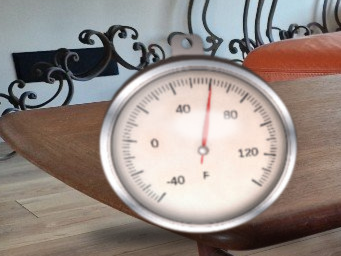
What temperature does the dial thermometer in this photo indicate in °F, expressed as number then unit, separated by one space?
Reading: 60 °F
